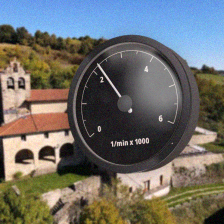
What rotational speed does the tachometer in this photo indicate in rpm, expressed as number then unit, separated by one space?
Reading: 2250 rpm
